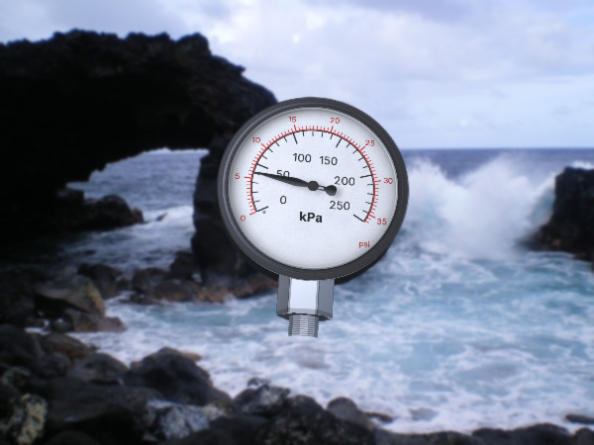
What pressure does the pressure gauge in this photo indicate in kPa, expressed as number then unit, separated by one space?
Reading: 40 kPa
